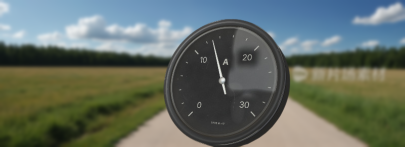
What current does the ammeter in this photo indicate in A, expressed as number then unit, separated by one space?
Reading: 13 A
